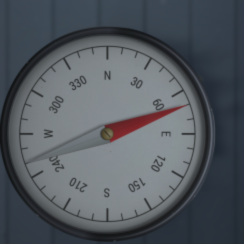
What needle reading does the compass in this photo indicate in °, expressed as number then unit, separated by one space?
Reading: 70 °
